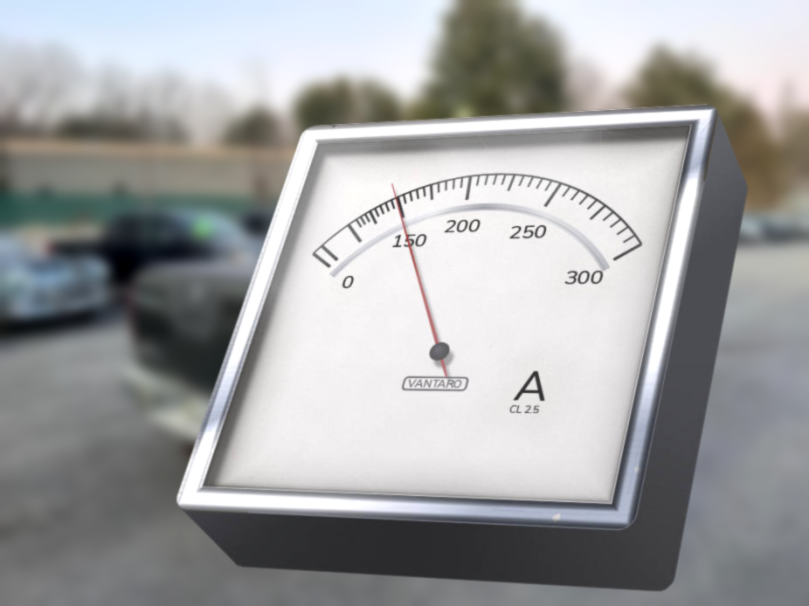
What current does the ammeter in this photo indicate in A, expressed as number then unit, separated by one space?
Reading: 150 A
